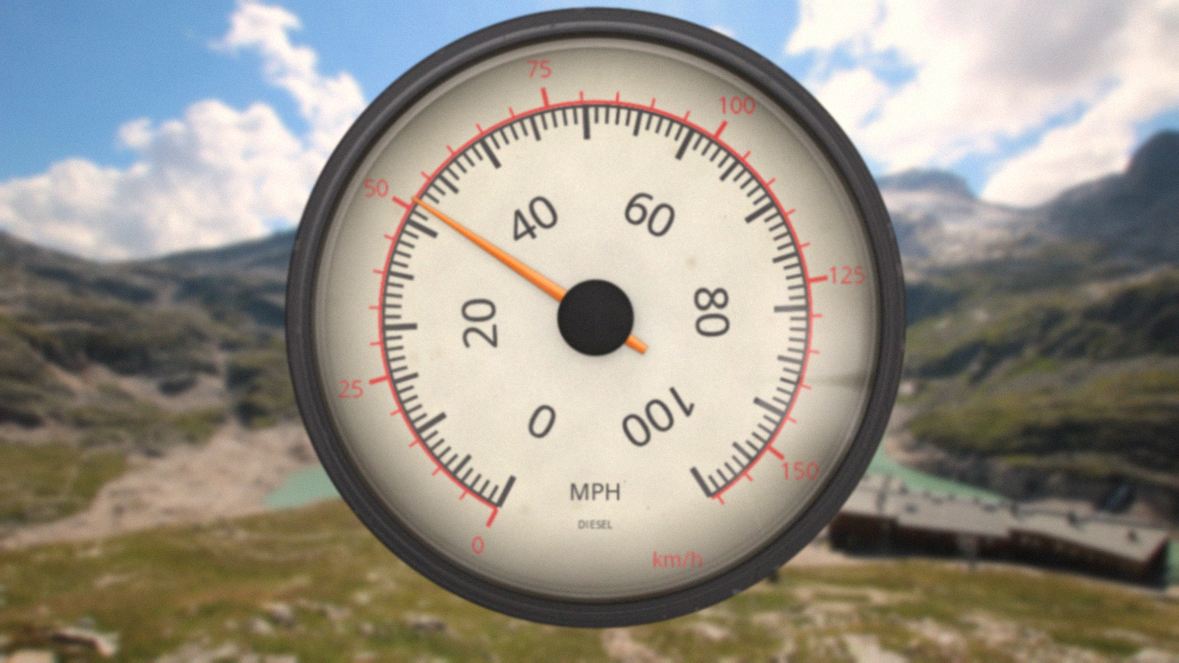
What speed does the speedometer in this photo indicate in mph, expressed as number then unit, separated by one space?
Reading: 32 mph
